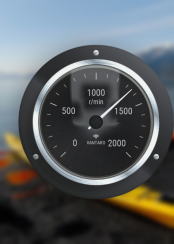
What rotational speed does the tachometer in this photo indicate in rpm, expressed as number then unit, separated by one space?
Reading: 1350 rpm
